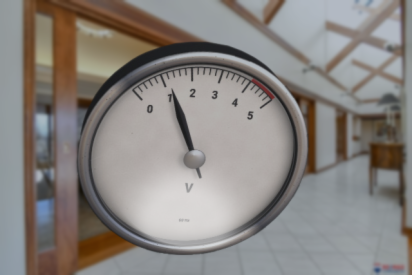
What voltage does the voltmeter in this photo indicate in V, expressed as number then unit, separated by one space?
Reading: 1.2 V
